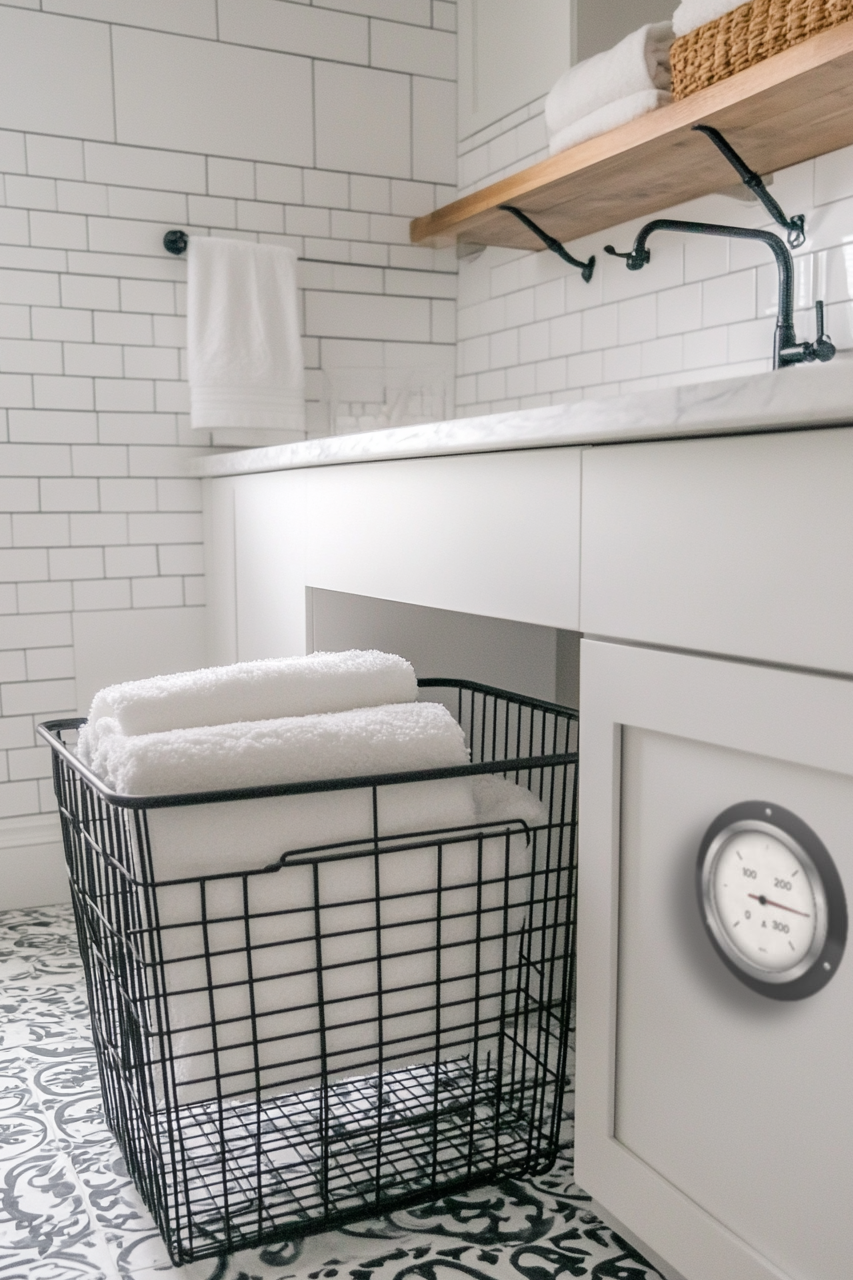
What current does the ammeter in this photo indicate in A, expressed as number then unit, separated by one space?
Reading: 250 A
